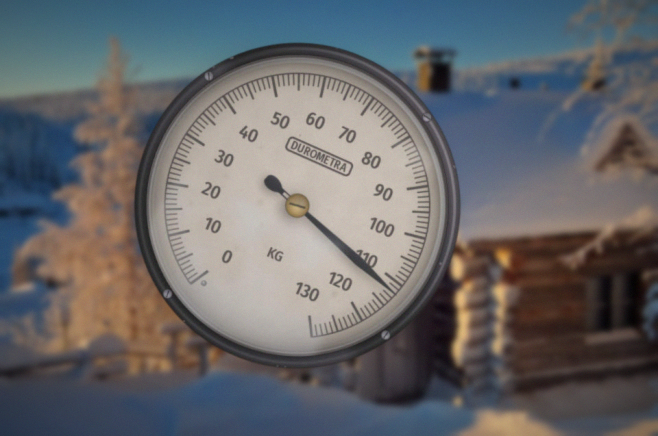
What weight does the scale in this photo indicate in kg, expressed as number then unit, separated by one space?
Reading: 112 kg
